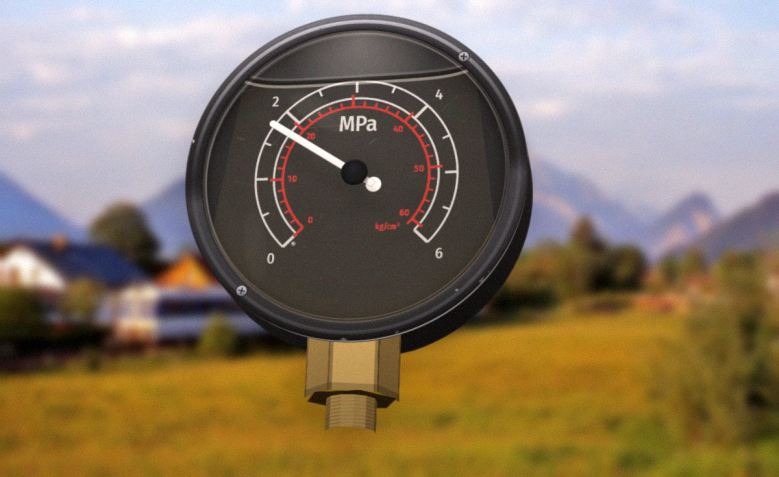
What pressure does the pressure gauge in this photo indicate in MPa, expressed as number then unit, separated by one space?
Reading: 1.75 MPa
